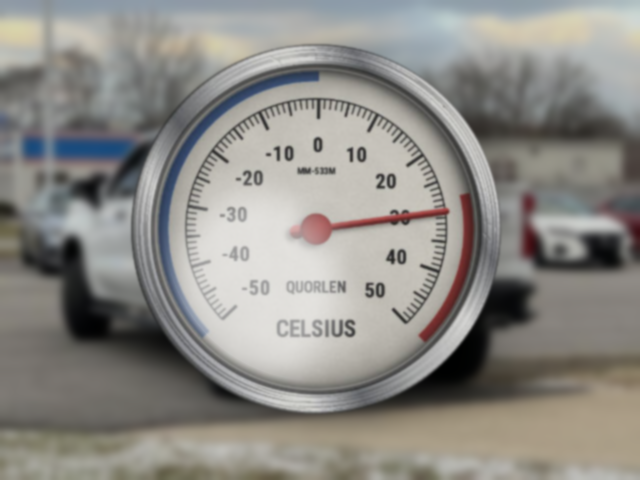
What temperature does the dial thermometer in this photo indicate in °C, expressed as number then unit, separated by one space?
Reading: 30 °C
